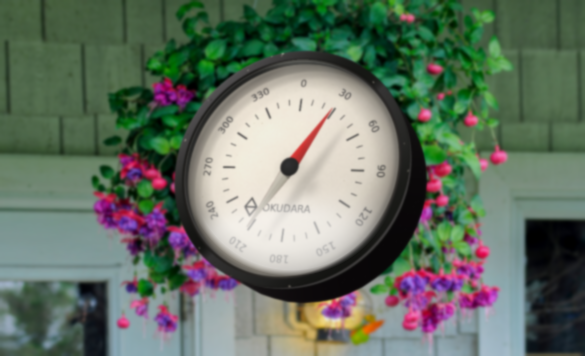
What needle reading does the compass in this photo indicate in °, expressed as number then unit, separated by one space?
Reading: 30 °
